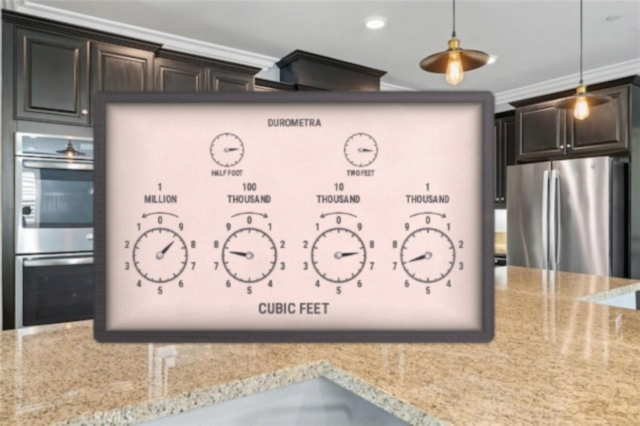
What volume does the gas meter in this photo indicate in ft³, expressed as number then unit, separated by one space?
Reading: 877700 ft³
